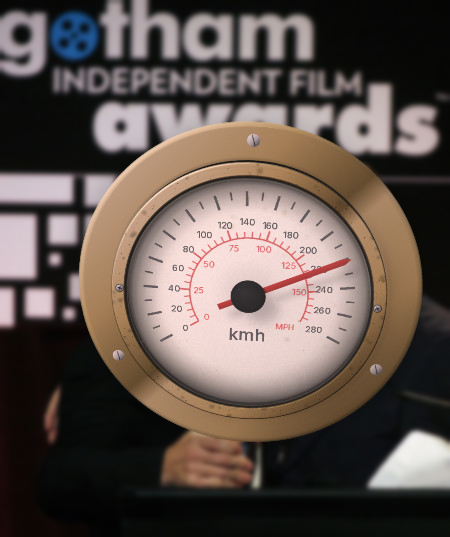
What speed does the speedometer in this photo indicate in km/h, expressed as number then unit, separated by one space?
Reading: 220 km/h
